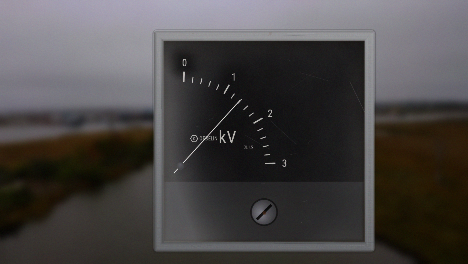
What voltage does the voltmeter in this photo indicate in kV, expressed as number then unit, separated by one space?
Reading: 1.4 kV
